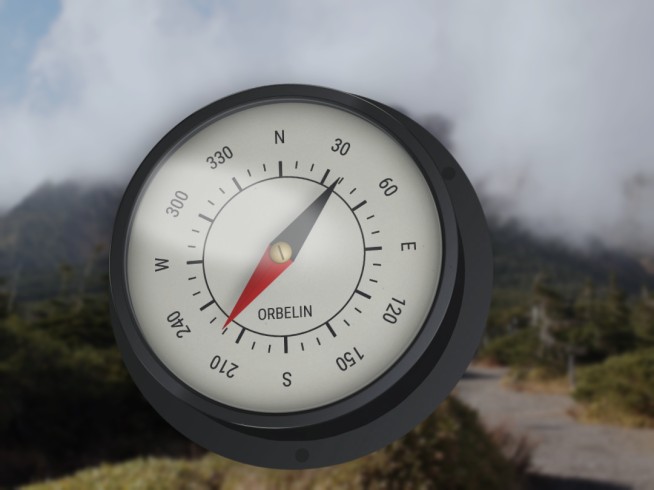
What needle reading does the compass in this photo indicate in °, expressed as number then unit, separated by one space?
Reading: 220 °
